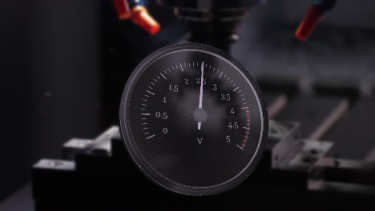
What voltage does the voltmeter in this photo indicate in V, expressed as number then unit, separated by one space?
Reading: 2.5 V
